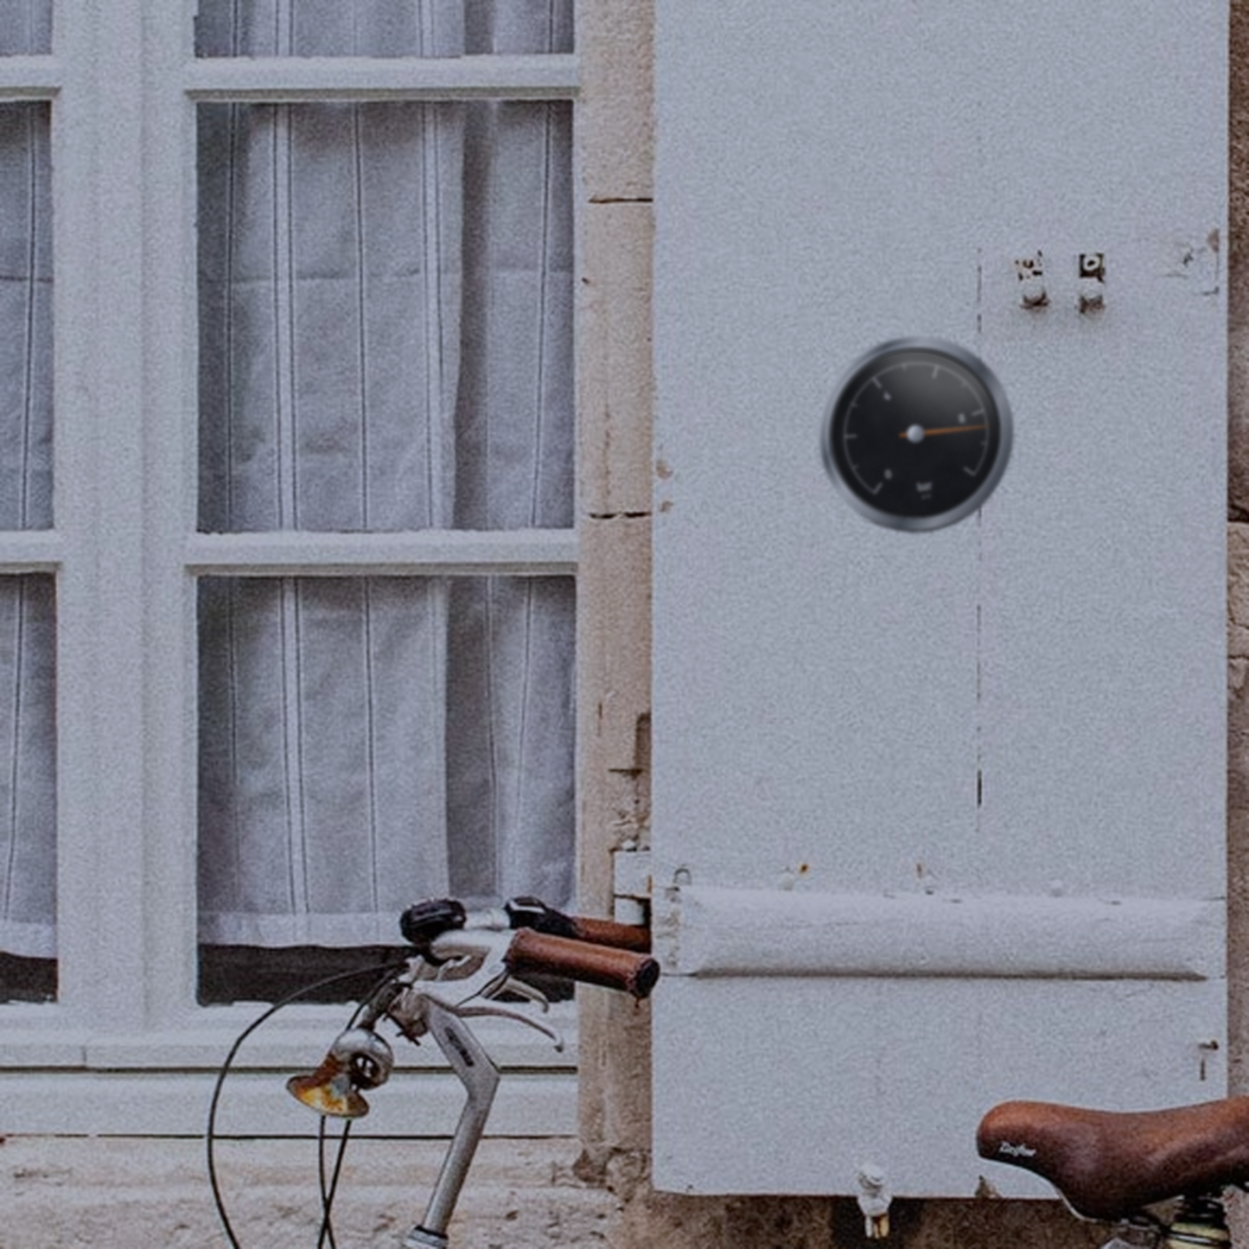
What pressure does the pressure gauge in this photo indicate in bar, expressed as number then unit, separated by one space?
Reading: 8.5 bar
